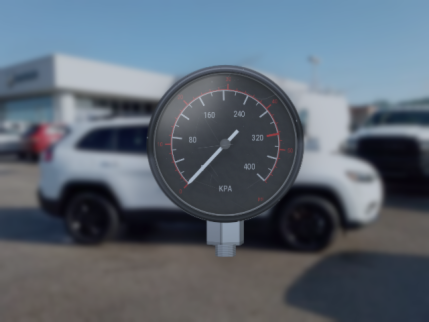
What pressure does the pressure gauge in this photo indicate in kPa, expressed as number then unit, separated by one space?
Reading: 0 kPa
